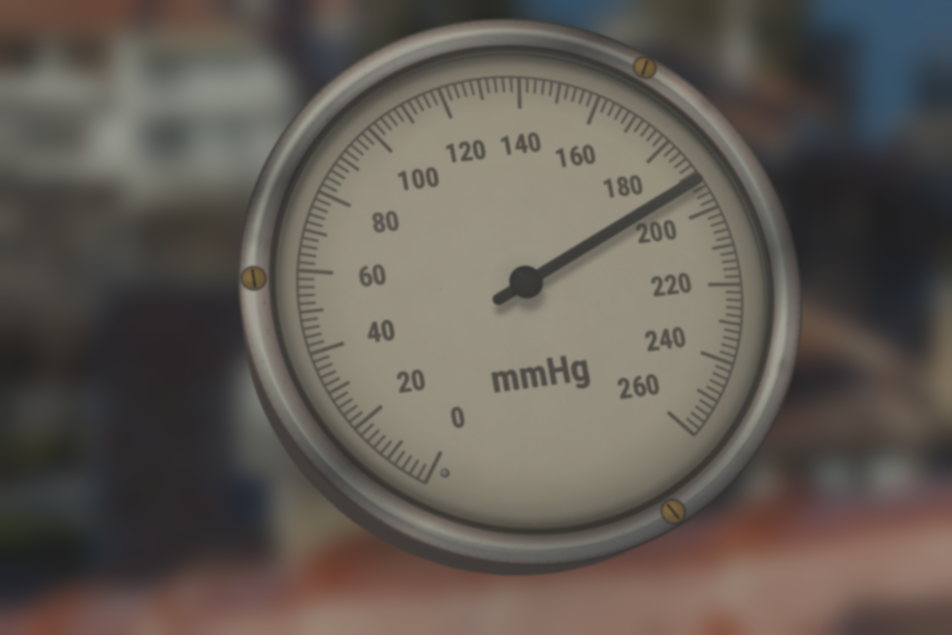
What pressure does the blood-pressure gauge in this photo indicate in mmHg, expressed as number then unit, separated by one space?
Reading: 192 mmHg
